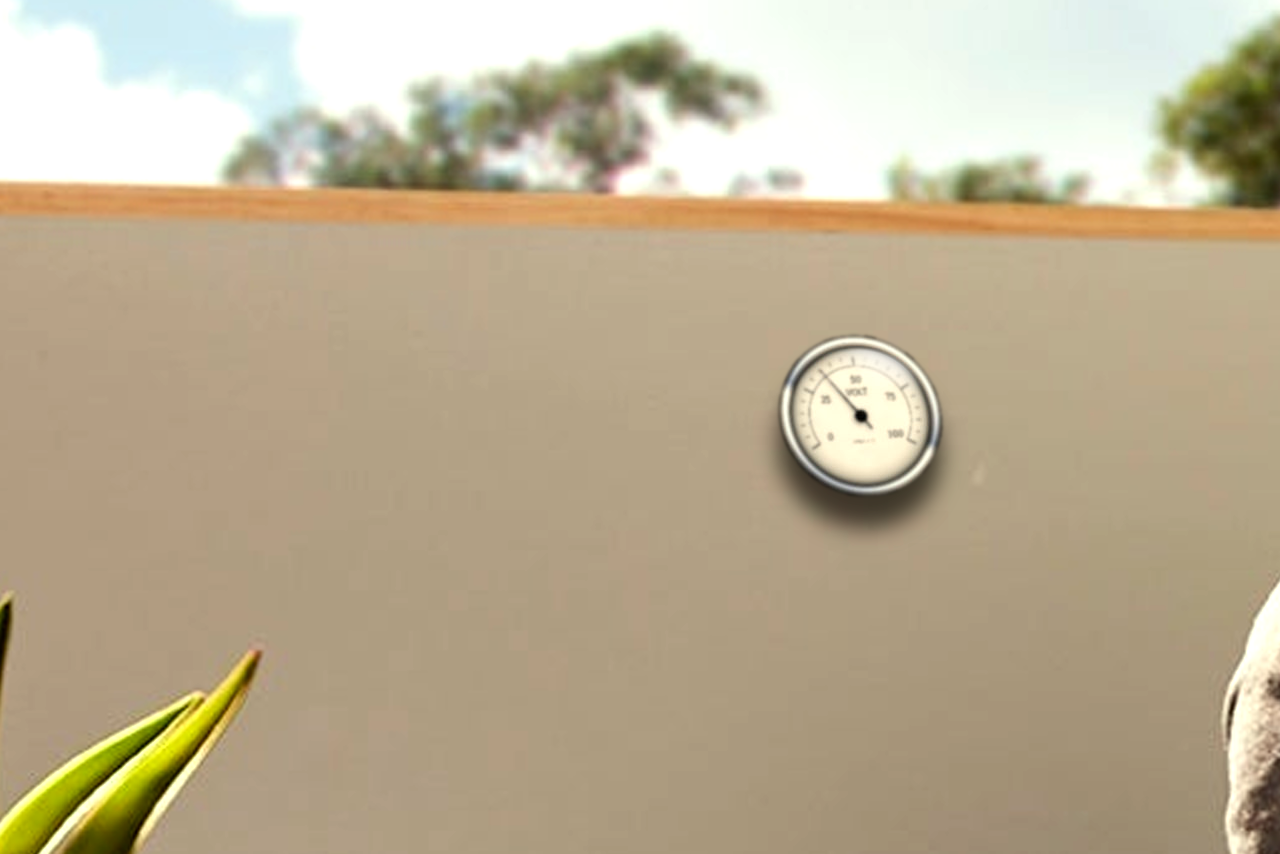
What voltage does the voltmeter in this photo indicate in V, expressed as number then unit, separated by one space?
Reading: 35 V
